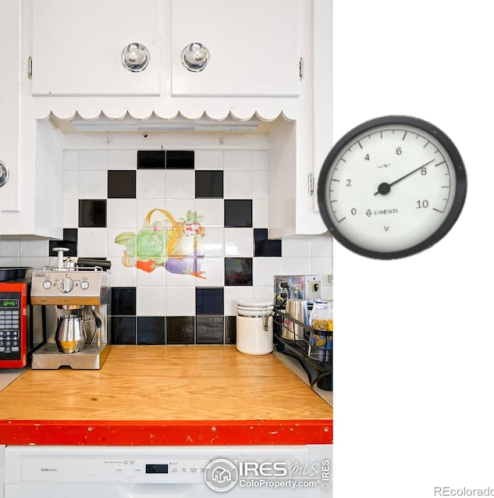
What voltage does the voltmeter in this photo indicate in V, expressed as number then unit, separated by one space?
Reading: 7.75 V
